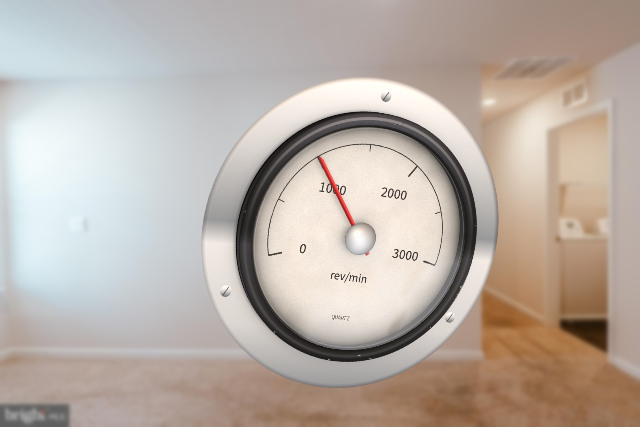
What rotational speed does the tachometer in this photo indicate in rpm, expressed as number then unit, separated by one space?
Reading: 1000 rpm
